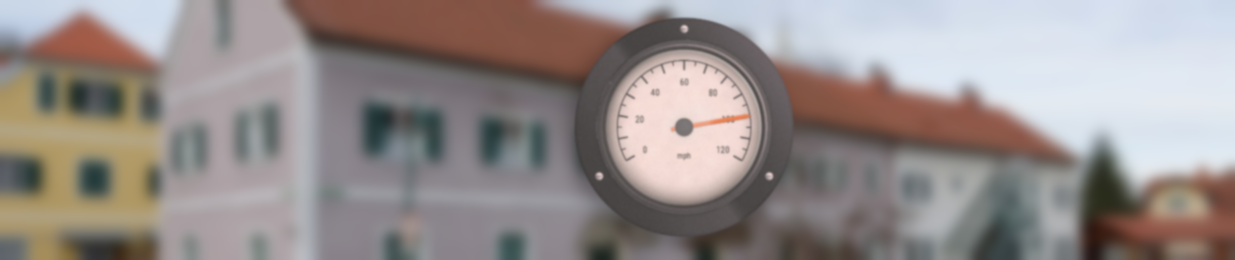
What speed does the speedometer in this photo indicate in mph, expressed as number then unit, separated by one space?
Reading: 100 mph
